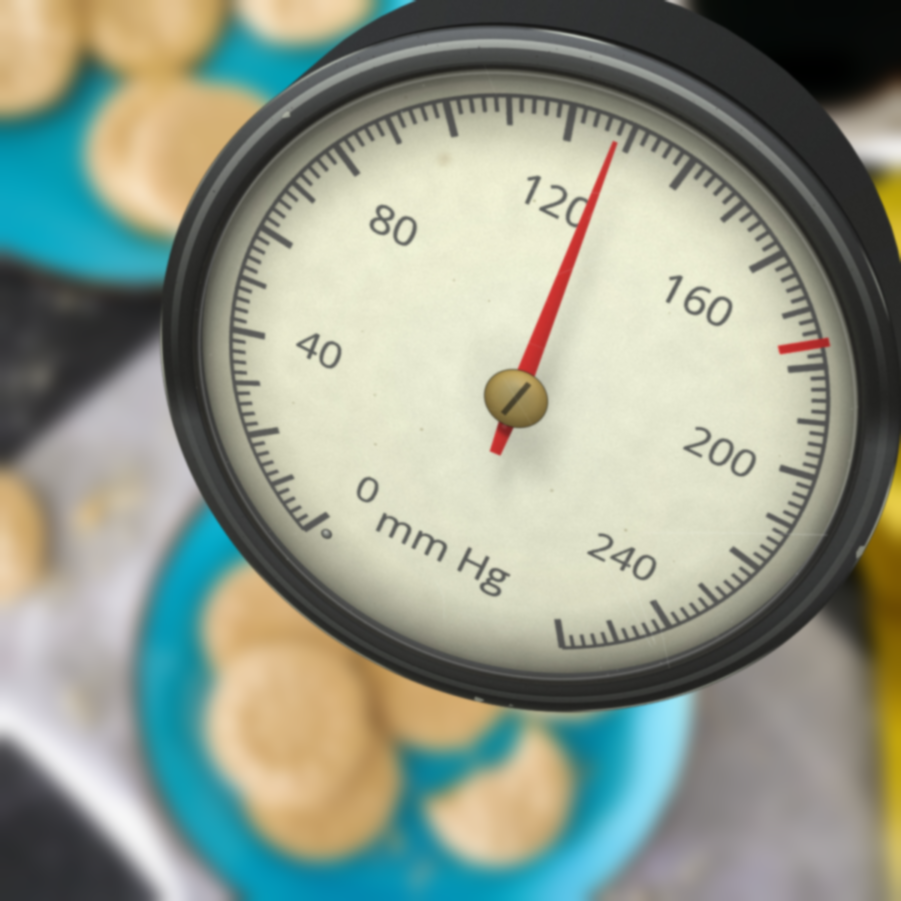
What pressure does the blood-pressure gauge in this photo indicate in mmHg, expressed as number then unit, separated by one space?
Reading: 128 mmHg
